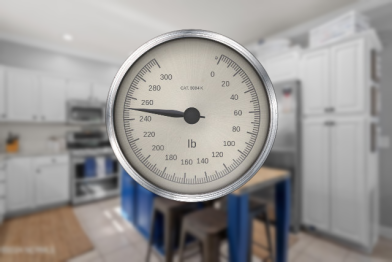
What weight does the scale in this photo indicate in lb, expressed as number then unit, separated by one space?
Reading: 250 lb
